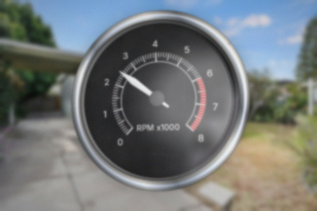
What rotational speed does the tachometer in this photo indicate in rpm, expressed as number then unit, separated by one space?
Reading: 2500 rpm
